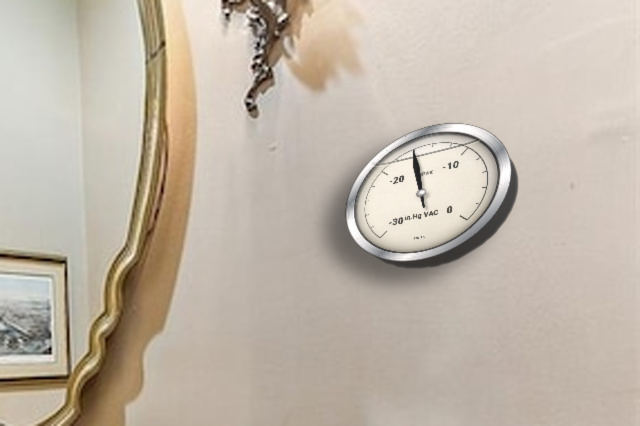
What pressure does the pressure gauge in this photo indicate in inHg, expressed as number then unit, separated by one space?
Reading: -16 inHg
